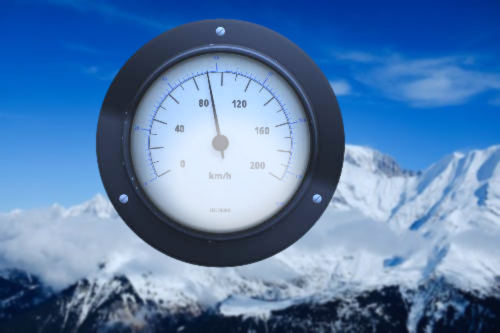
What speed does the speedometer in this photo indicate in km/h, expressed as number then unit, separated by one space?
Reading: 90 km/h
